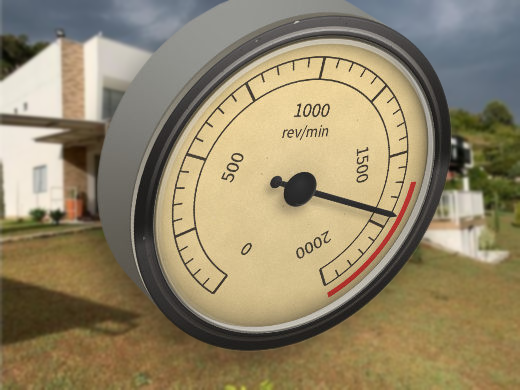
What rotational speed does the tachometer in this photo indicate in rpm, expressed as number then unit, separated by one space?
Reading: 1700 rpm
